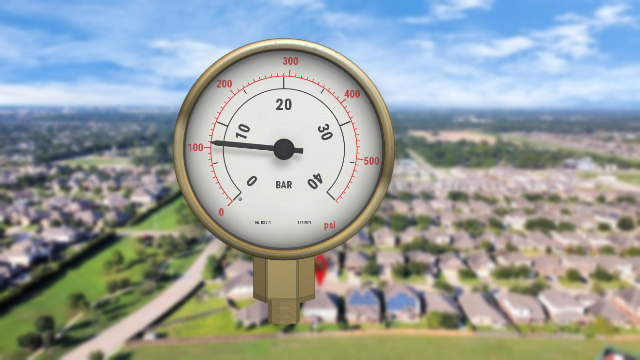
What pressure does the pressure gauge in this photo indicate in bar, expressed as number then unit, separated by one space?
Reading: 7.5 bar
